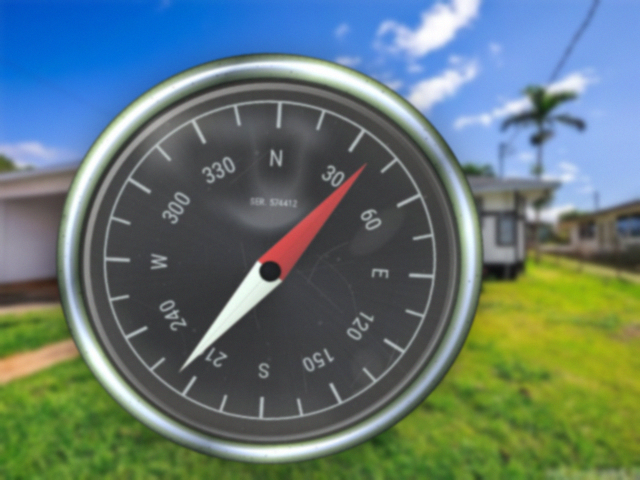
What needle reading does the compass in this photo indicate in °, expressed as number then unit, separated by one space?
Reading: 37.5 °
